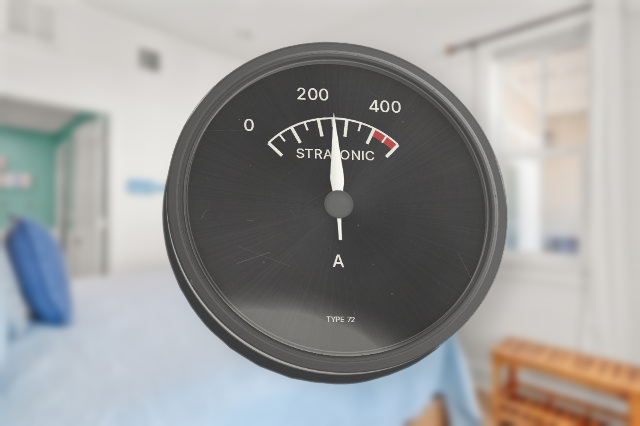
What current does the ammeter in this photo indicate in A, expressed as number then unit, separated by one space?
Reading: 250 A
